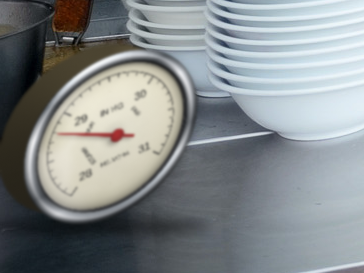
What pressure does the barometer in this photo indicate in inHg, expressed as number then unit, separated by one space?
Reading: 28.8 inHg
